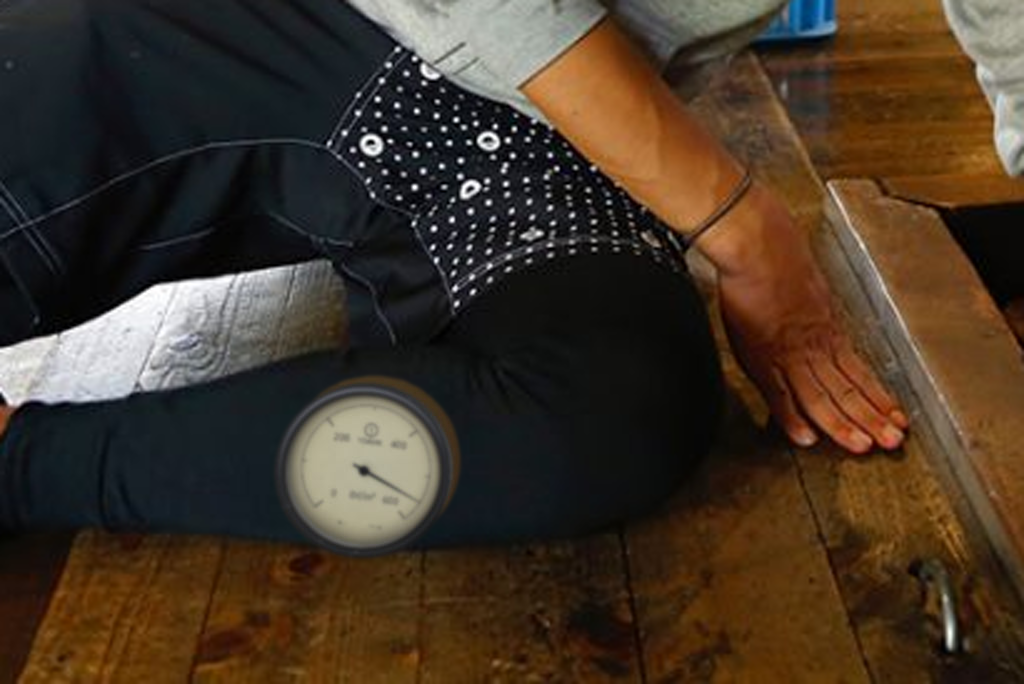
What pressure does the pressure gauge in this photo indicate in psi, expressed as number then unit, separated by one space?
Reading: 550 psi
